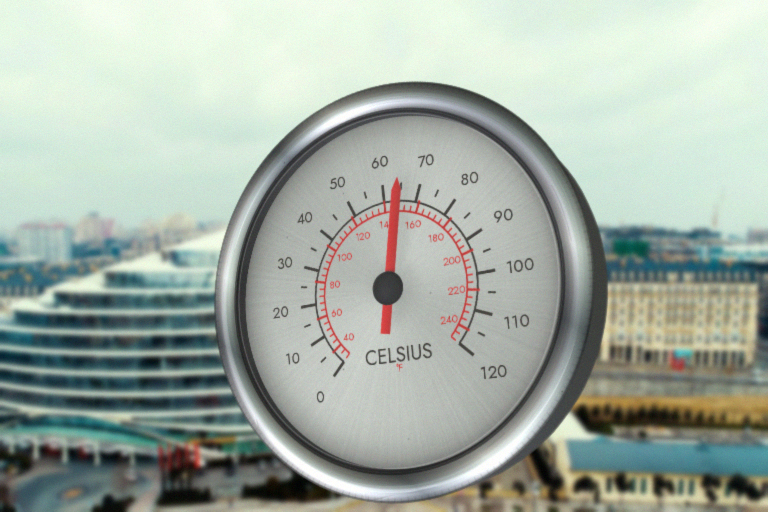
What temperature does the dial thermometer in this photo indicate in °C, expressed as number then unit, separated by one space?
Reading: 65 °C
